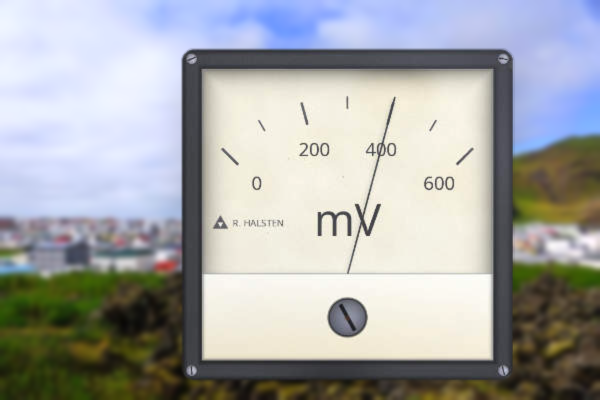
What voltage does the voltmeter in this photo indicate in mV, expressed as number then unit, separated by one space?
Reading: 400 mV
